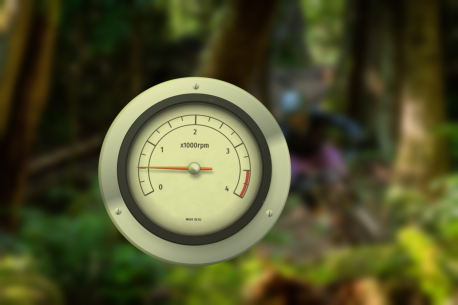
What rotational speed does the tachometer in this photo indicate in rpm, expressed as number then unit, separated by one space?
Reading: 500 rpm
